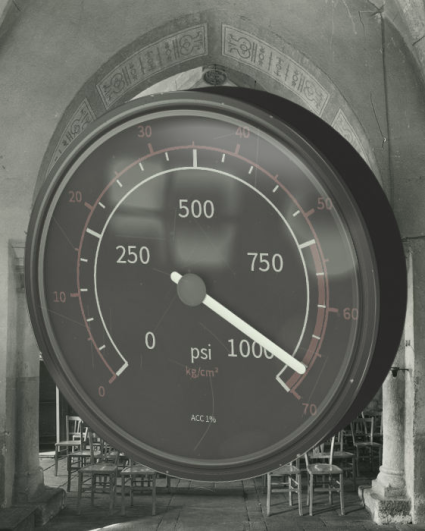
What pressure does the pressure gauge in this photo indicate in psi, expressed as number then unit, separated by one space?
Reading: 950 psi
